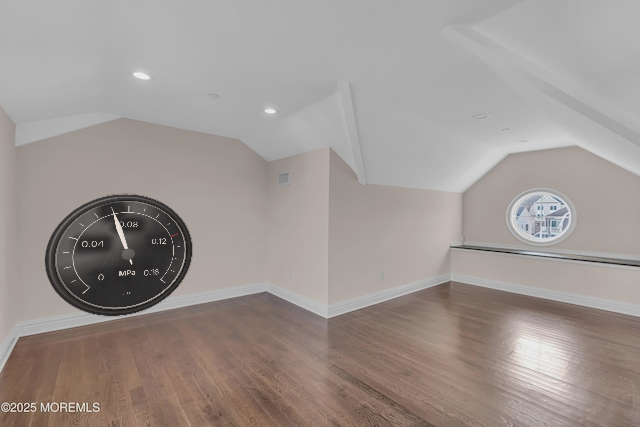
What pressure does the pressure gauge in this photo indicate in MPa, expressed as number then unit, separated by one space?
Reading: 0.07 MPa
